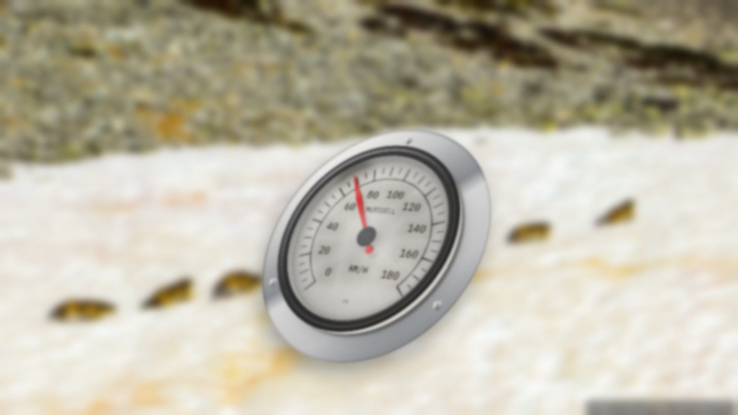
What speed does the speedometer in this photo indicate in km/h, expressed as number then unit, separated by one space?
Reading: 70 km/h
